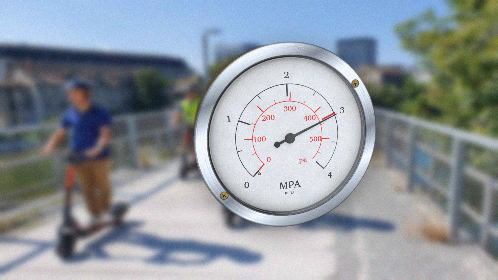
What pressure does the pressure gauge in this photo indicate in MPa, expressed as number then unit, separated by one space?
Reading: 3 MPa
